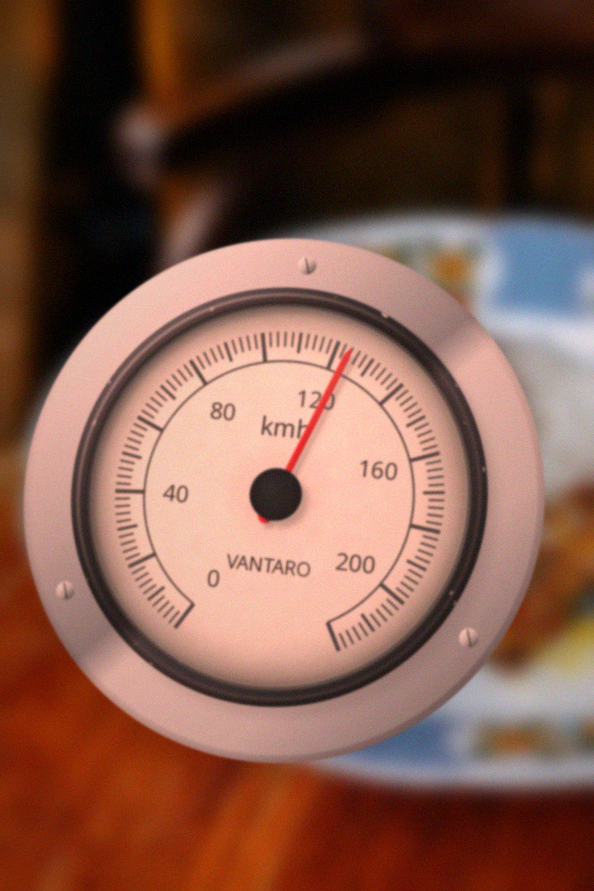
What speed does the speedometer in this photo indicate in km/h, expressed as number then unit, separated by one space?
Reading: 124 km/h
